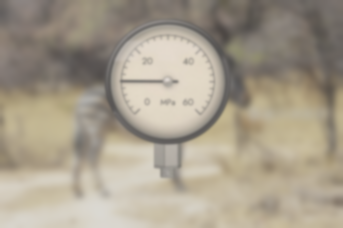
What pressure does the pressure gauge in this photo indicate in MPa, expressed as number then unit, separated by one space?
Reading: 10 MPa
